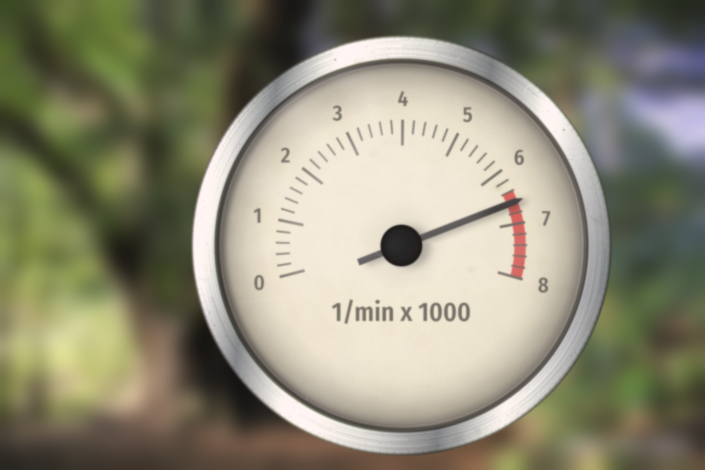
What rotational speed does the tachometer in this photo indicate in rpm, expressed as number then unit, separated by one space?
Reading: 6600 rpm
